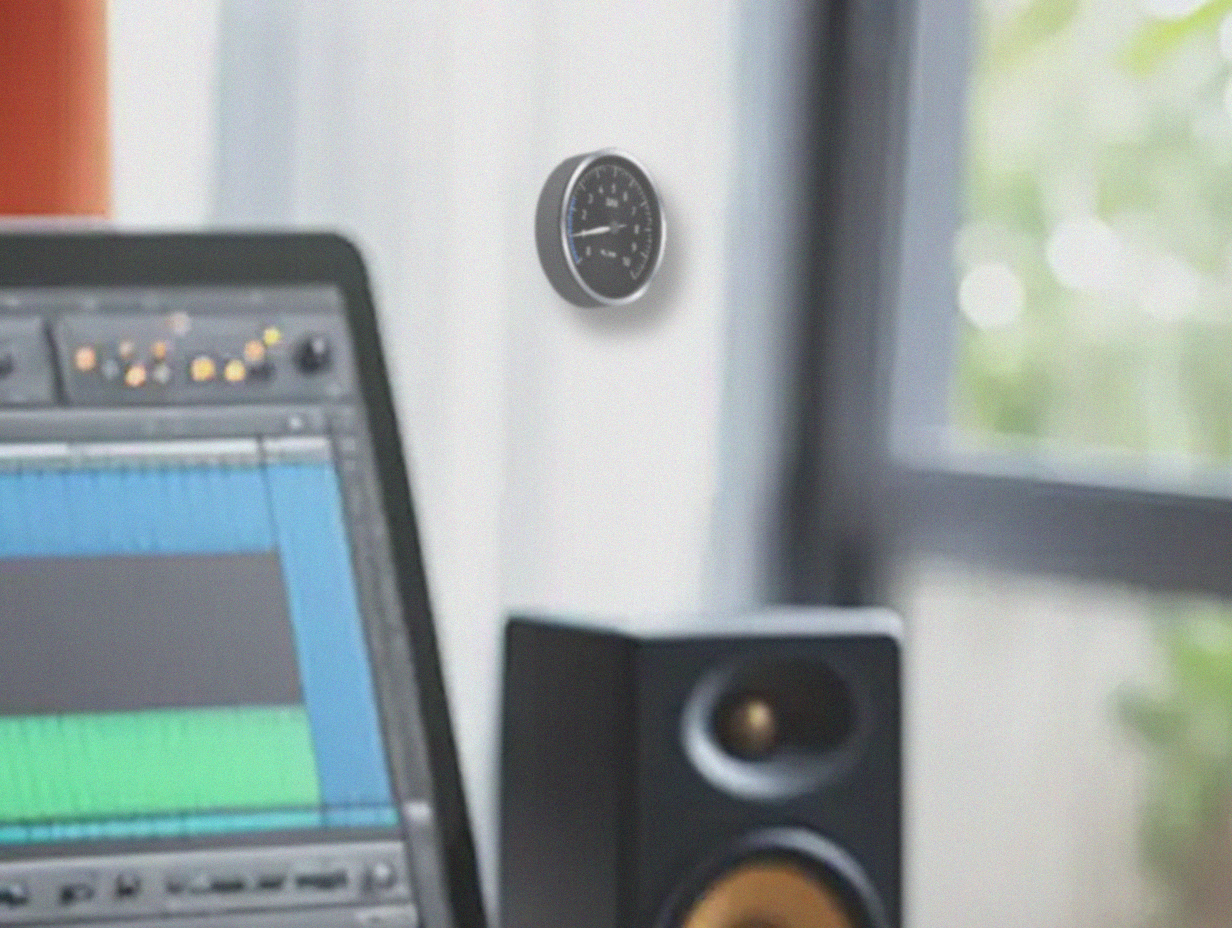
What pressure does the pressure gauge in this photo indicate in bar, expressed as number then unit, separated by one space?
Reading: 1 bar
